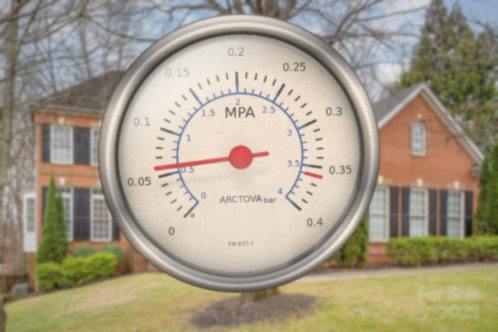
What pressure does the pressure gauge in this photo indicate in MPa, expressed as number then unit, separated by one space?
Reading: 0.06 MPa
